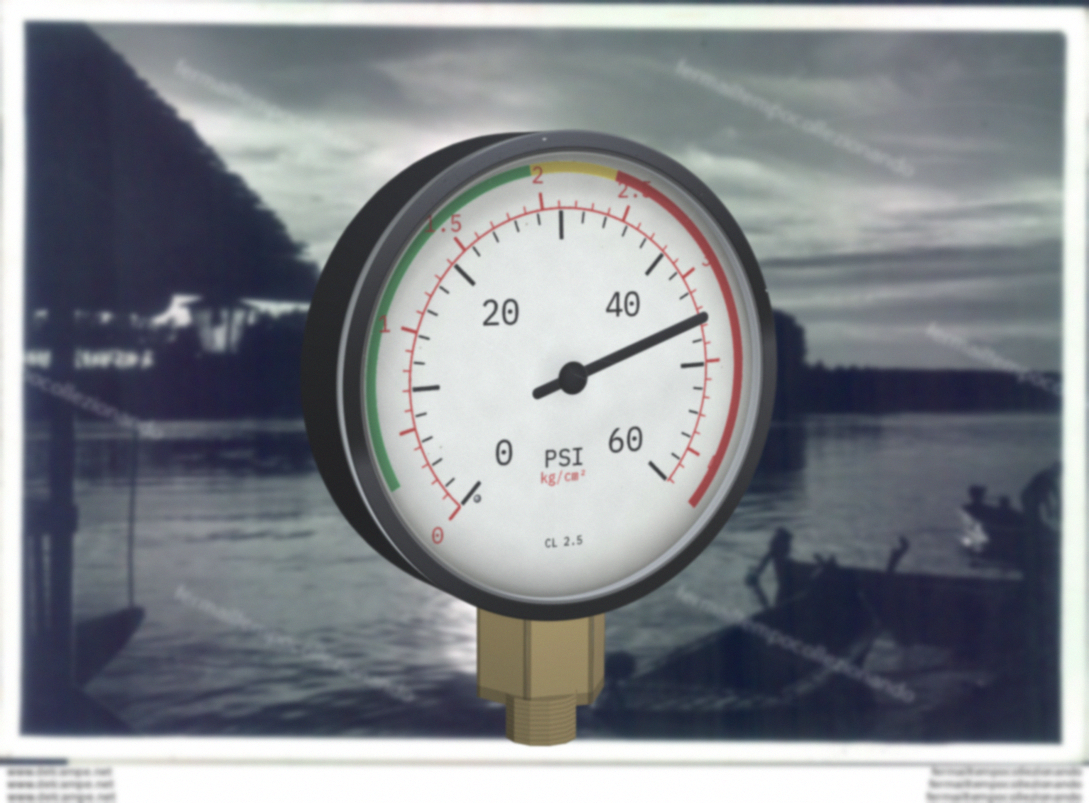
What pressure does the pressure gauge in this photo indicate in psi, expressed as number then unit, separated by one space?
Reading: 46 psi
